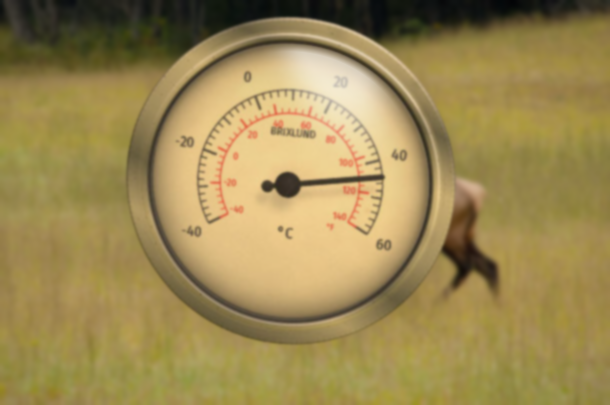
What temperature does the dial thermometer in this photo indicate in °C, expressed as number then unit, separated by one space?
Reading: 44 °C
